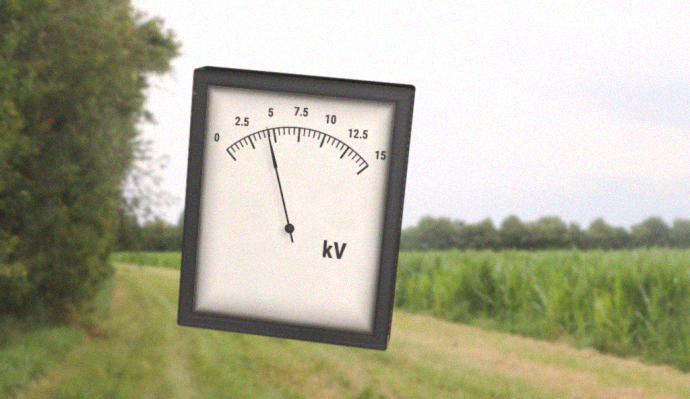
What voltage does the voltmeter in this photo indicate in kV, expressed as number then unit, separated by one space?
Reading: 4.5 kV
